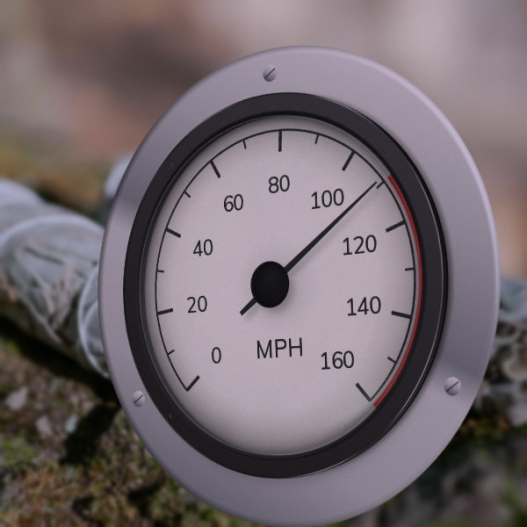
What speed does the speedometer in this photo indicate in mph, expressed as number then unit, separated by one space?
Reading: 110 mph
